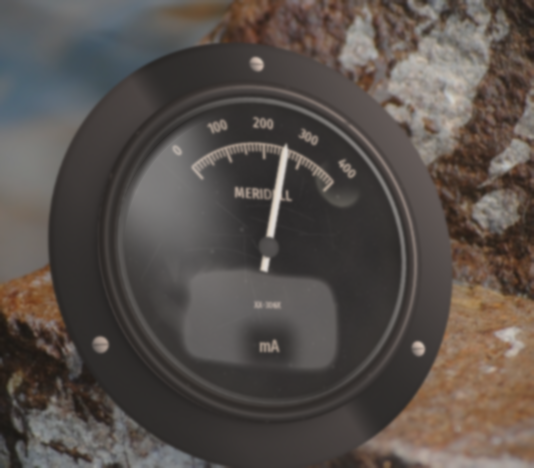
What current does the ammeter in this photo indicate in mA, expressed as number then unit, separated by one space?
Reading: 250 mA
